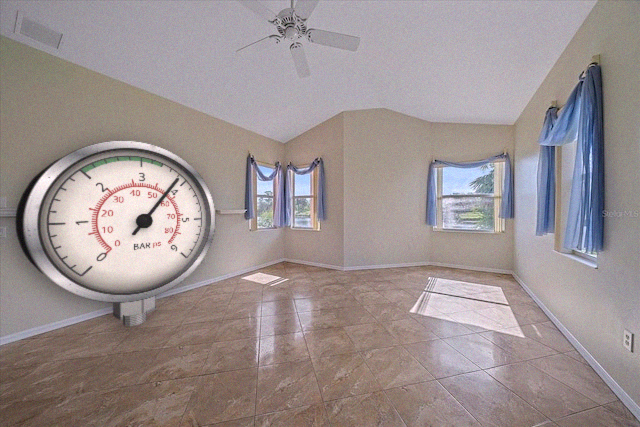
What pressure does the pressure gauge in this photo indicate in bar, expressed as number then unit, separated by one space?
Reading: 3.8 bar
